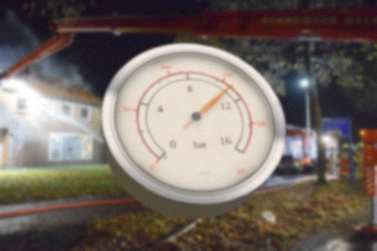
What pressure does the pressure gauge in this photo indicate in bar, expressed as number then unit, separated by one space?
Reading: 11 bar
